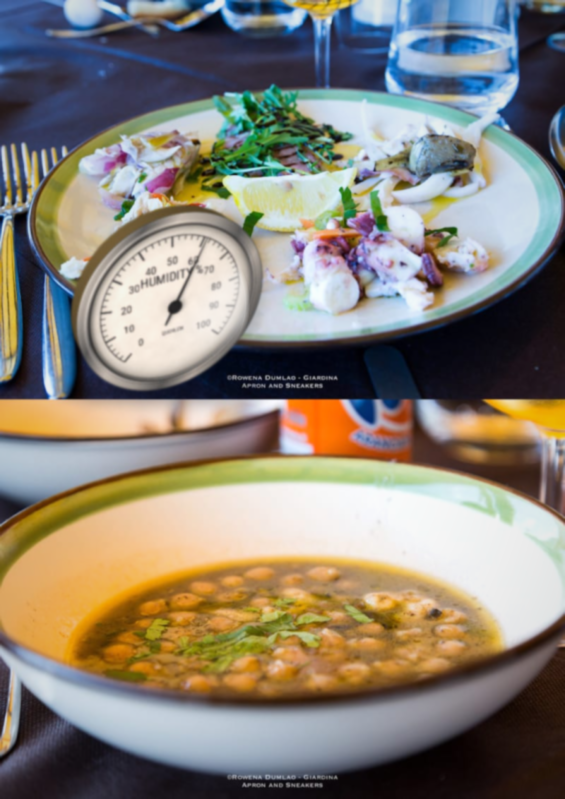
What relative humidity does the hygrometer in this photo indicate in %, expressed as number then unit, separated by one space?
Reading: 60 %
